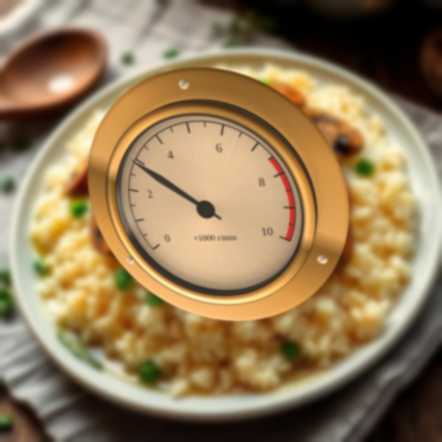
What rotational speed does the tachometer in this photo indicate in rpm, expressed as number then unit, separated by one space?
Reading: 3000 rpm
